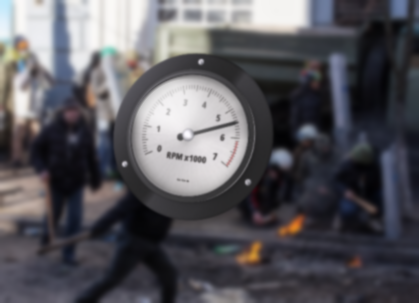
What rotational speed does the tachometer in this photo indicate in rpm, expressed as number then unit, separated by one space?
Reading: 5500 rpm
